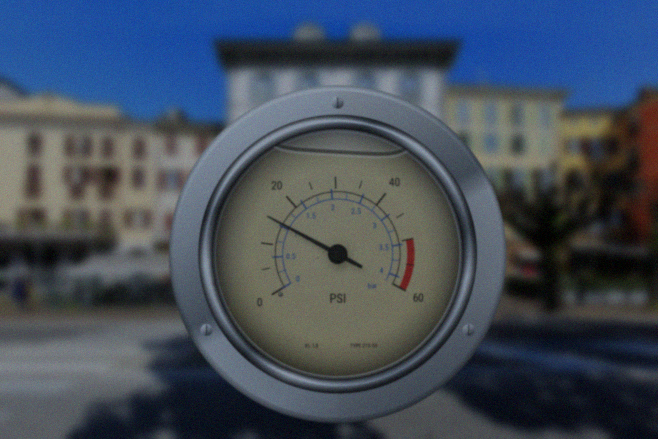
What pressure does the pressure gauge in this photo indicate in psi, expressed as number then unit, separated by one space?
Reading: 15 psi
